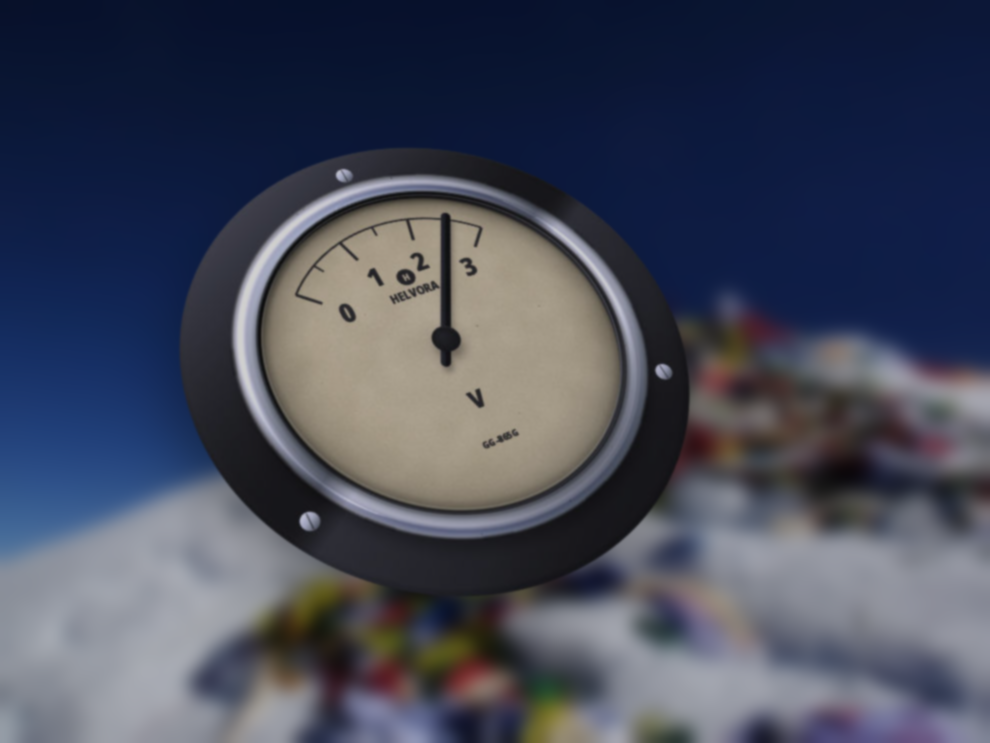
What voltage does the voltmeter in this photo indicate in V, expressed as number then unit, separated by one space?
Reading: 2.5 V
